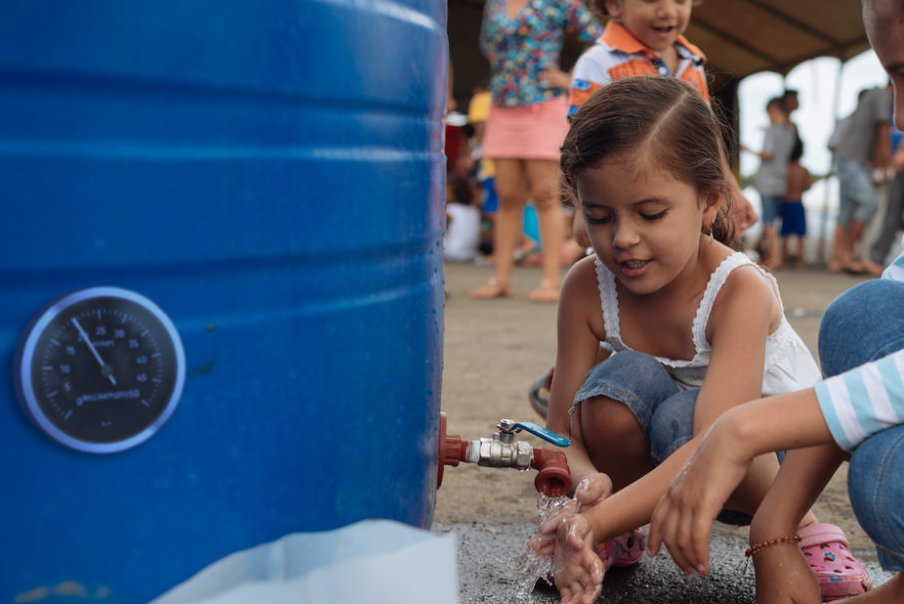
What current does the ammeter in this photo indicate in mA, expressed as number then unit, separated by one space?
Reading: 20 mA
